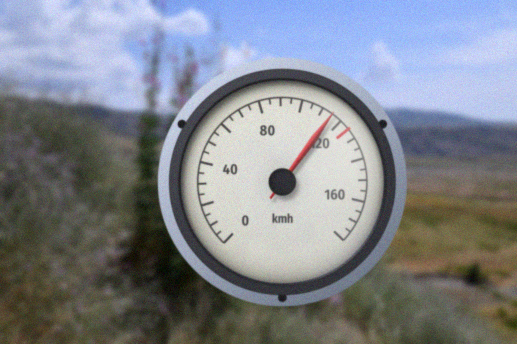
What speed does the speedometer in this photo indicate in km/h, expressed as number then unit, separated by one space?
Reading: 115 km/h
